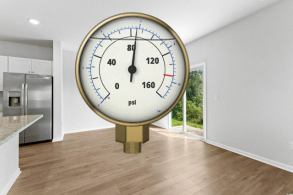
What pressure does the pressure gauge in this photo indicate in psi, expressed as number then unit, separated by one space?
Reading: 85 psi
